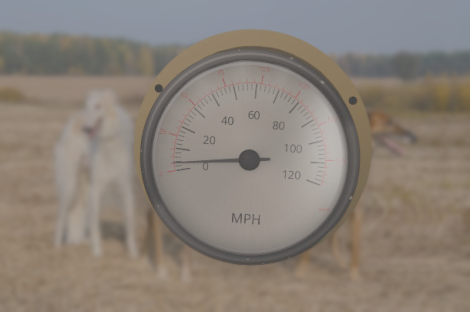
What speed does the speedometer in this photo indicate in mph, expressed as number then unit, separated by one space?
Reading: 4 mph
